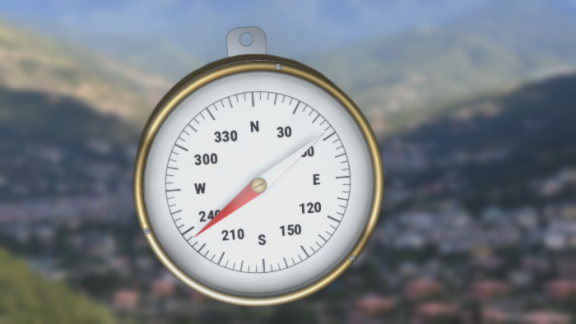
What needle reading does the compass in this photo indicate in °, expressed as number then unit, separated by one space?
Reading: 235 °
